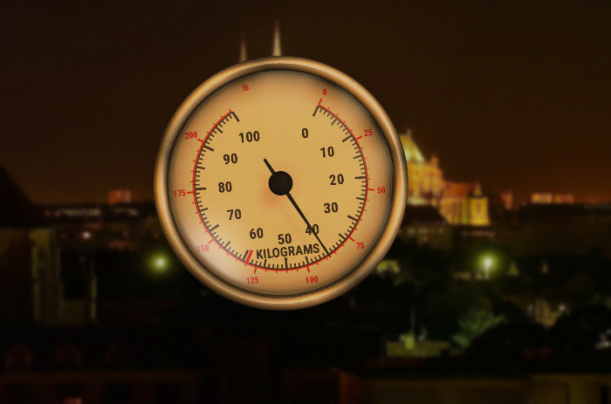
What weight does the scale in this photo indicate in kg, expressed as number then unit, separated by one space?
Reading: 40 kg
